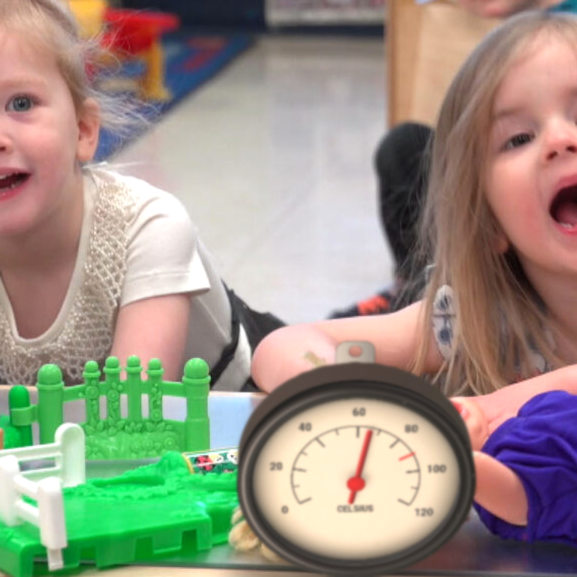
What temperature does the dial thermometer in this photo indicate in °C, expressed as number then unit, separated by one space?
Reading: 65 °C
